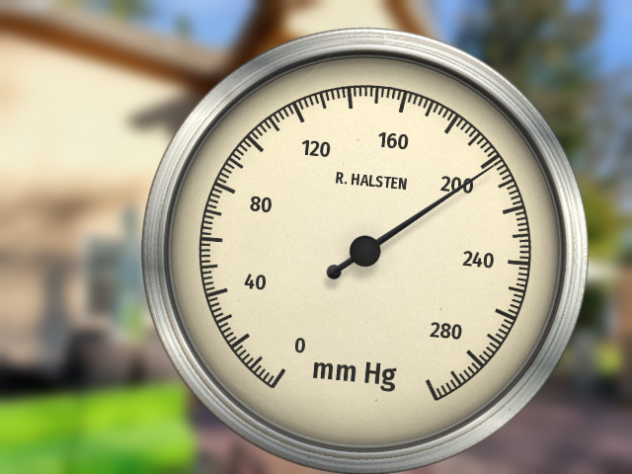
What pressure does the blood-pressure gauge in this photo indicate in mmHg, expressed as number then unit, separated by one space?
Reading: 202 mmHg
